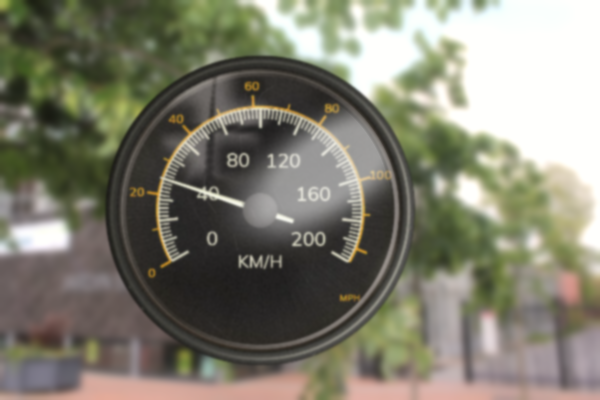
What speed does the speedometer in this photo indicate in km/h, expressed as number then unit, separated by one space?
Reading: 40 km/h
